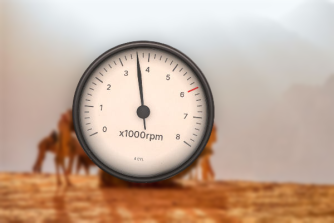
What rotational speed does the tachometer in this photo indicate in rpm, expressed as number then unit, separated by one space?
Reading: 3600 rpm
